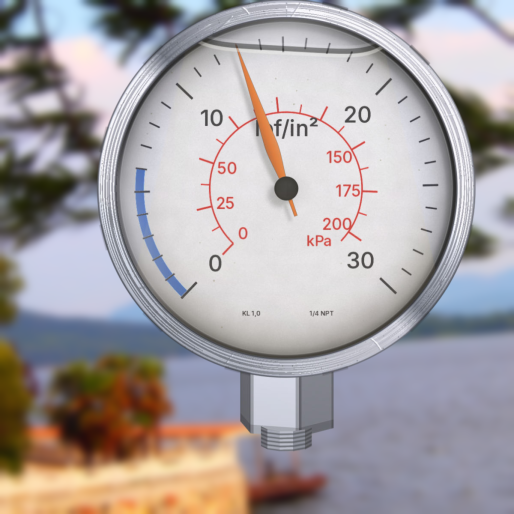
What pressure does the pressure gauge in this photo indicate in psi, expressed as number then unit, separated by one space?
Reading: 13 psi
